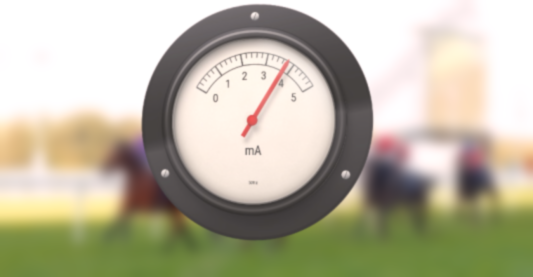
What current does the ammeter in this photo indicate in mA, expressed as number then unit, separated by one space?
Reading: 3.8 mA
